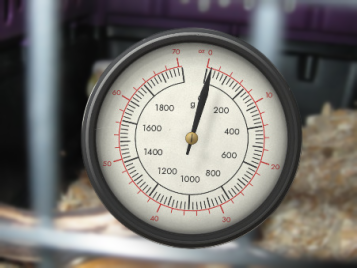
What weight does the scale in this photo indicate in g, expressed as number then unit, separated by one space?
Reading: 20 g
